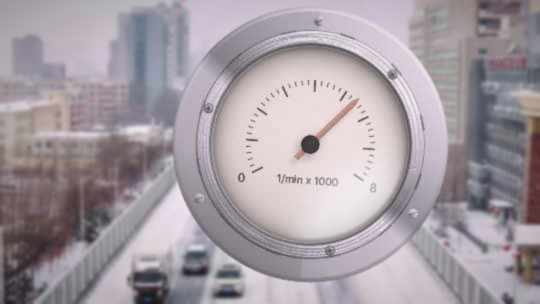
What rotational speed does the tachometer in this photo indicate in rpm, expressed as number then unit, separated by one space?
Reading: 5400 rpm
